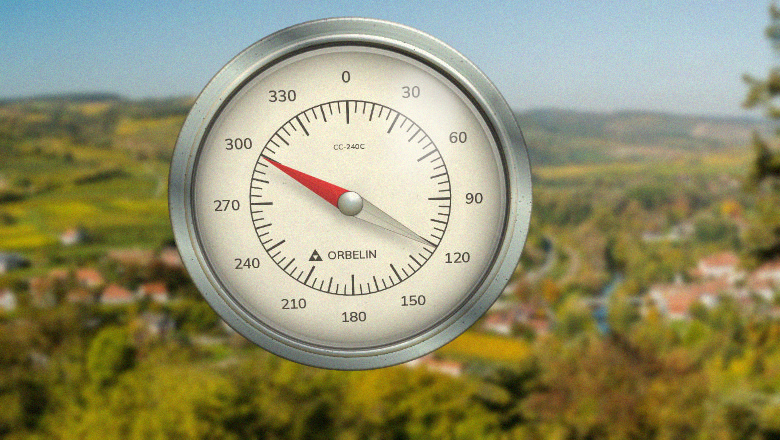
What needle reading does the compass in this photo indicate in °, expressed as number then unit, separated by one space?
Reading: 300 °
